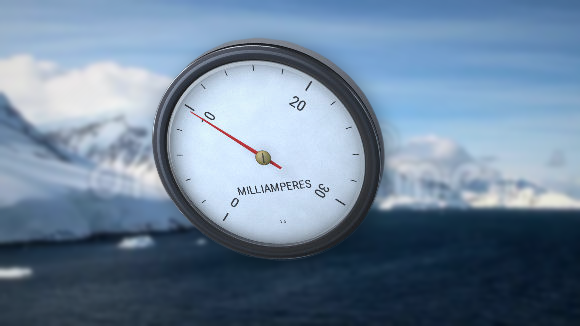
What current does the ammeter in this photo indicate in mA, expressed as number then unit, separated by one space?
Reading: 10 mA
